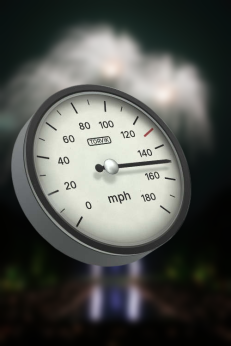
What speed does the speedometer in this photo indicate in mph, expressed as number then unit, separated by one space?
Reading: 150 mph
